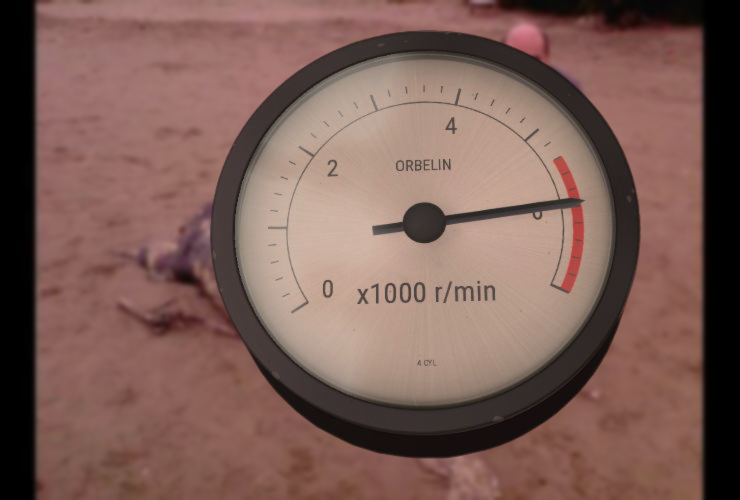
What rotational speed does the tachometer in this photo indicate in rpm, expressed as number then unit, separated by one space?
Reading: 6000 rpm
